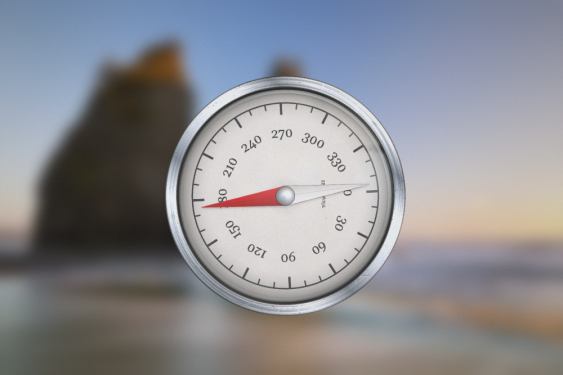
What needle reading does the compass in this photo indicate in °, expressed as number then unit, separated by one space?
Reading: 175 °
